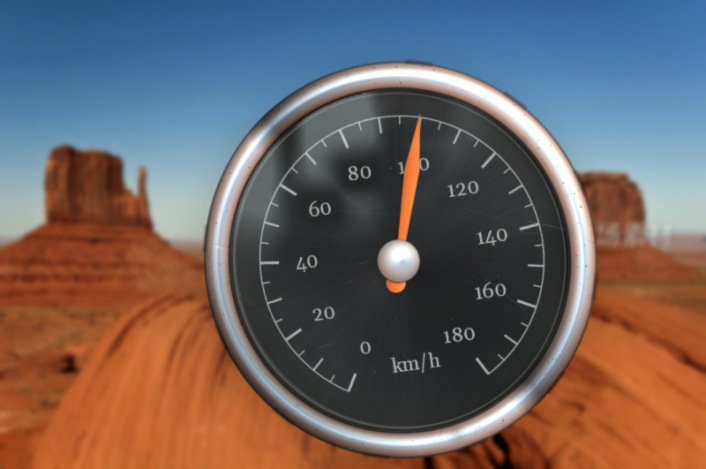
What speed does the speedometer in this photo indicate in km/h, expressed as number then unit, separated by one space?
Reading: 100 km/h
